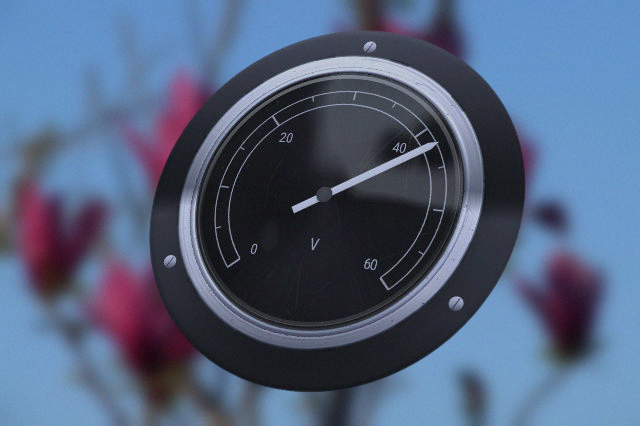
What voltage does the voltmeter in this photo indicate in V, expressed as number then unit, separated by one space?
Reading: 42.5 V
